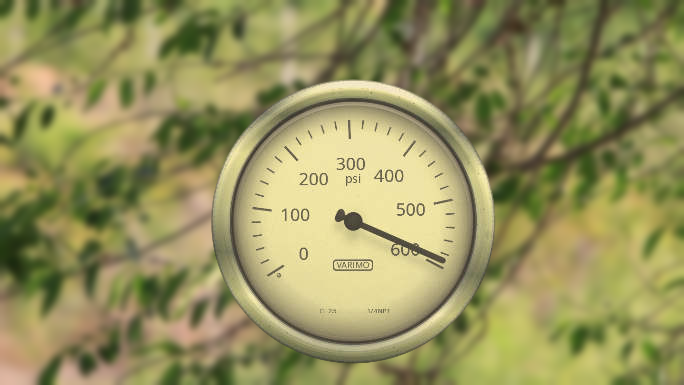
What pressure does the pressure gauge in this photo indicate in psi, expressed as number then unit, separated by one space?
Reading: 590 psi
